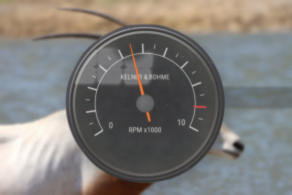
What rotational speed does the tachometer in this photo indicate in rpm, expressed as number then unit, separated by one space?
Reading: 4500 rpm
